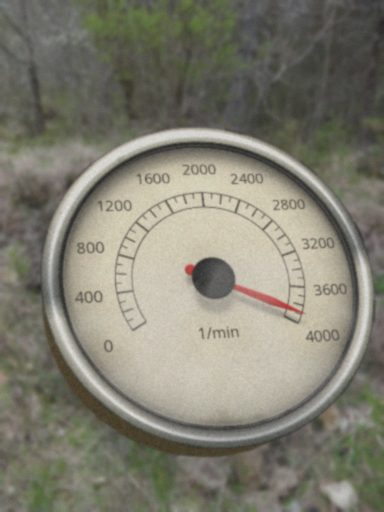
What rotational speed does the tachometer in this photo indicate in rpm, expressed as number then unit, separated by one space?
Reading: 3900 rpm
